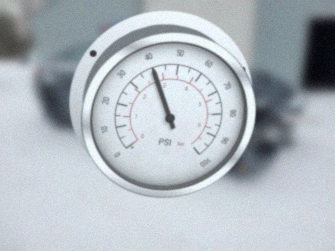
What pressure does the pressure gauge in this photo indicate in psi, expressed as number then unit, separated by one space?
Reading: 40 psi
